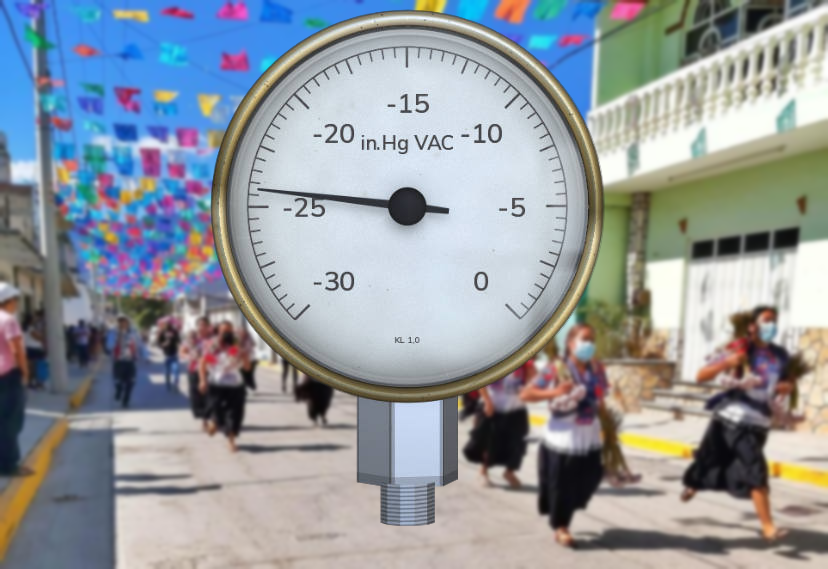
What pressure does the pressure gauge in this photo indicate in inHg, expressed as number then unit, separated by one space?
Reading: -24.25 inHg
